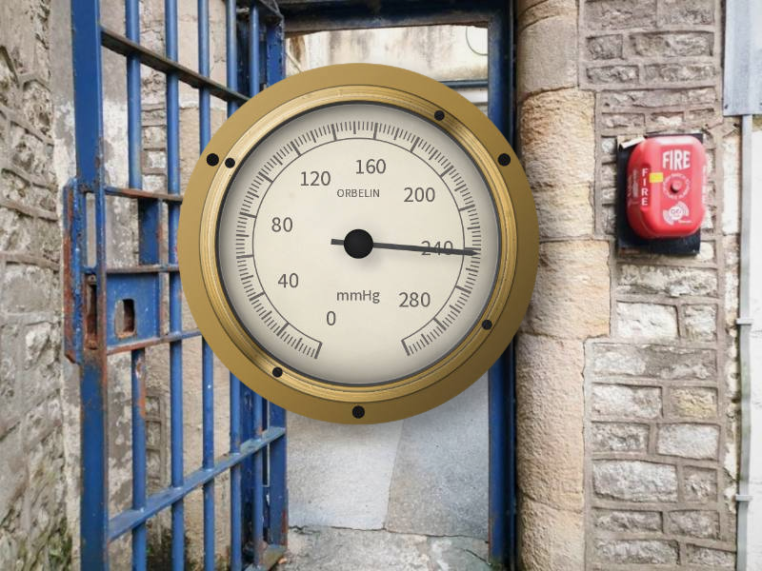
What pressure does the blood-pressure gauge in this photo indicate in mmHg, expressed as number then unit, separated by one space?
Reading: 242 mmHg
